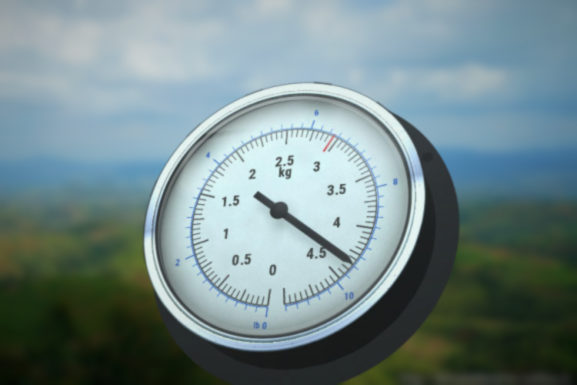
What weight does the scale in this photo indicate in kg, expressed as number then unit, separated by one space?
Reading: 4.35 kg
